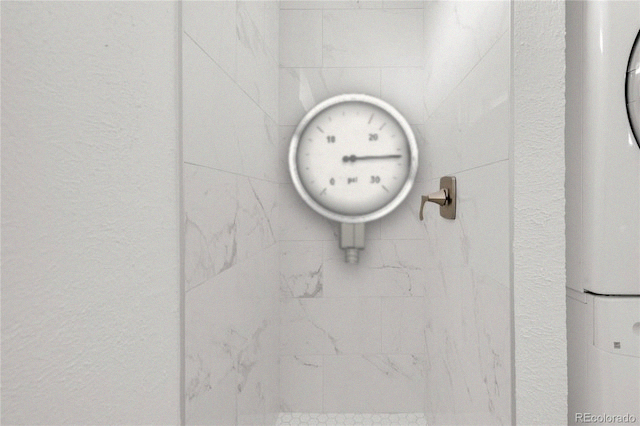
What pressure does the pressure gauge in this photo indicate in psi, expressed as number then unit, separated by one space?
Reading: 25 psi
